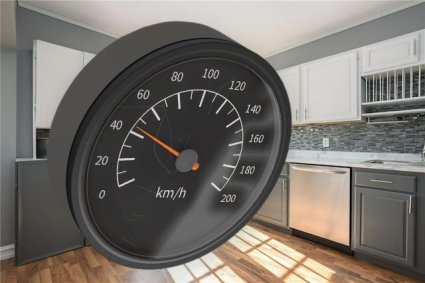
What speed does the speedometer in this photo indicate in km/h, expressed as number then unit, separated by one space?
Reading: 45 km/h
